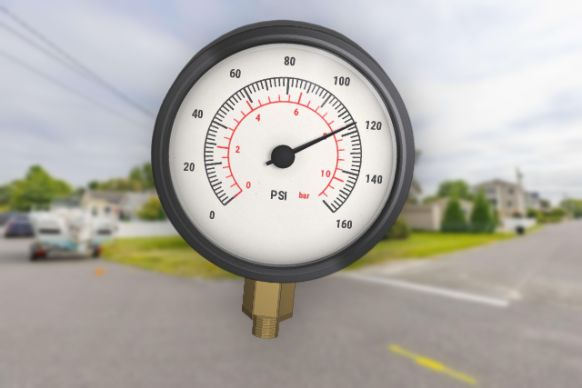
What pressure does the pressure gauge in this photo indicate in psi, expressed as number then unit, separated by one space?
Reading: 116 psi
